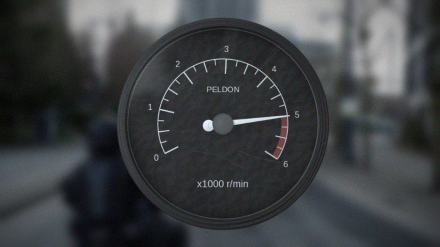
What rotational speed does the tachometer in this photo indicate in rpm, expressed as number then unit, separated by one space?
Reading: 5000 rpm
